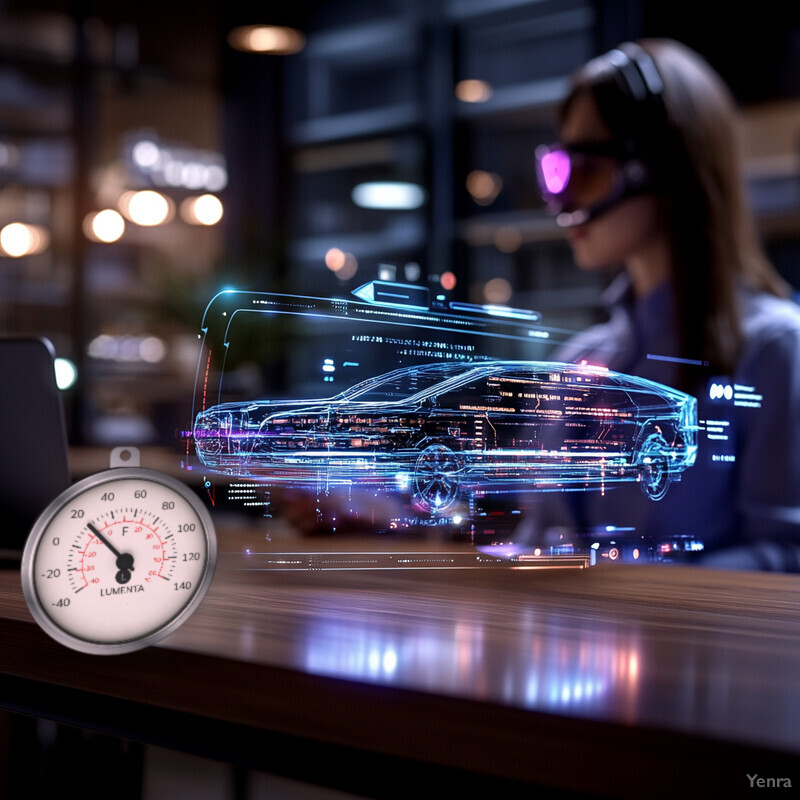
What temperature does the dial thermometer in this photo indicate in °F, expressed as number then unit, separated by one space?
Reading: 20 °F
